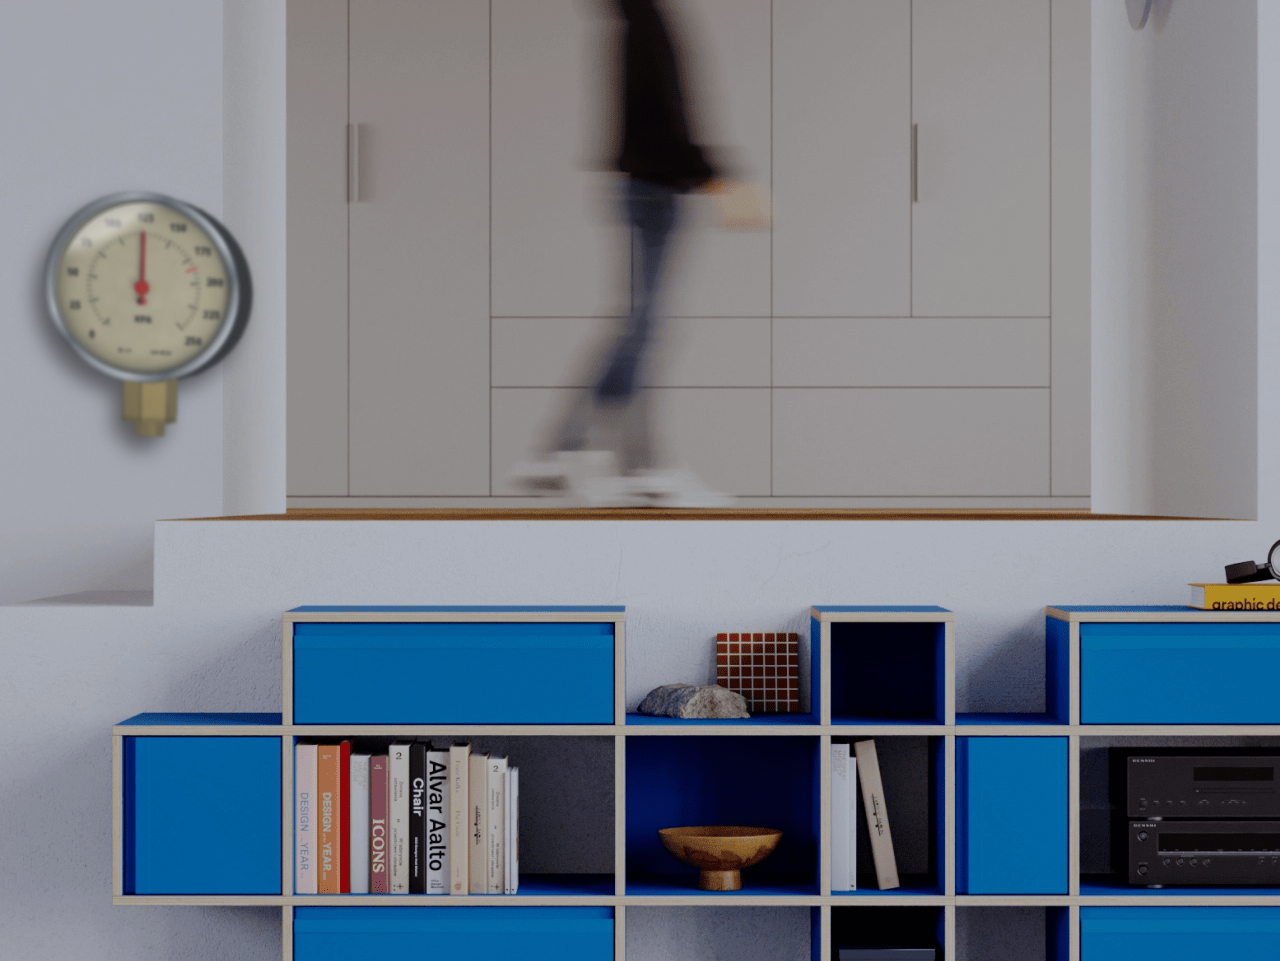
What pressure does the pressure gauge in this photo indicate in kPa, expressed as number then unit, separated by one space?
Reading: 125 kPa
